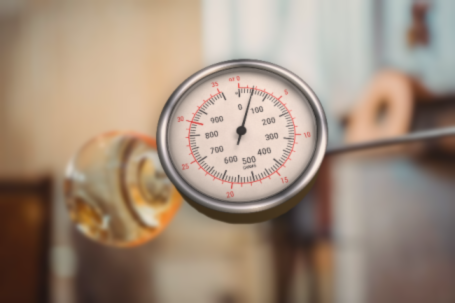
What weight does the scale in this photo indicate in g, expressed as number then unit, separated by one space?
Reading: 50 g
